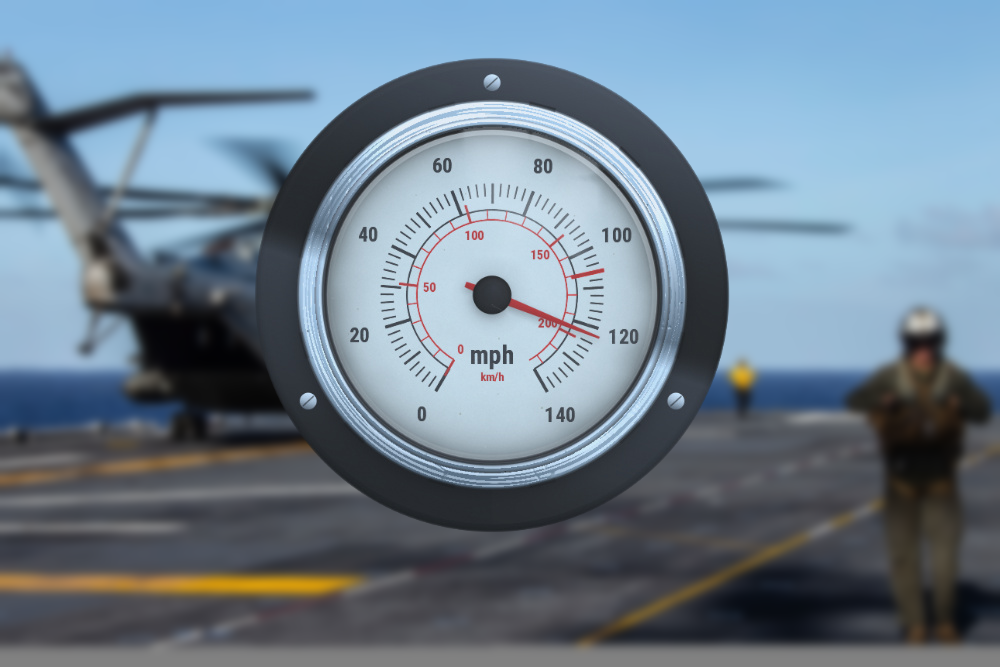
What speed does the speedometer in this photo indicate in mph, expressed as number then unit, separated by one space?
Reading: 122 mph
